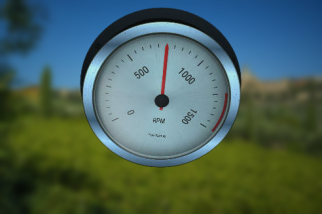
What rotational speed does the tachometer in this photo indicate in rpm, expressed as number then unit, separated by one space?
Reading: 750 rpm
